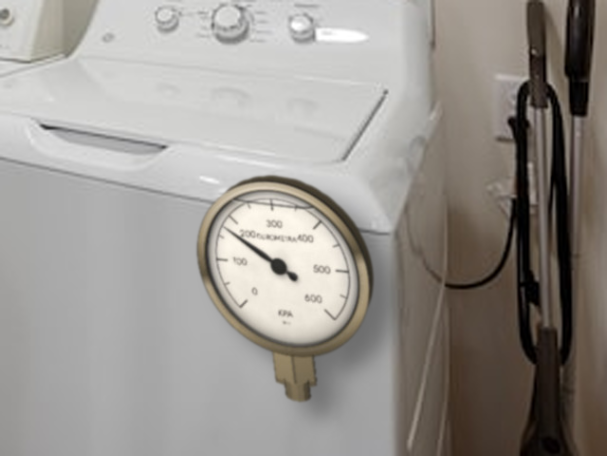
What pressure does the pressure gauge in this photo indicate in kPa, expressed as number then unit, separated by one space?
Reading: 175 kPa
